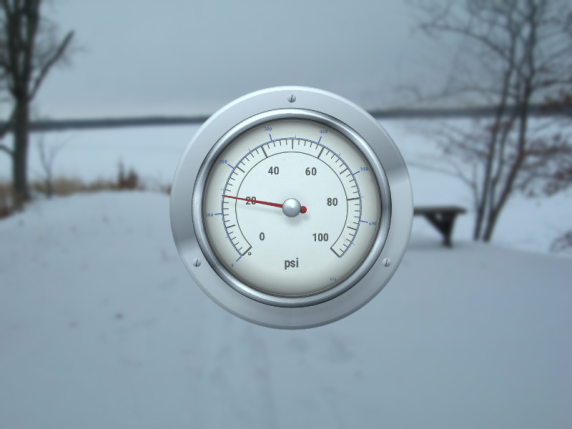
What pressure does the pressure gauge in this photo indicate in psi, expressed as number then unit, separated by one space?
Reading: 20 psi
